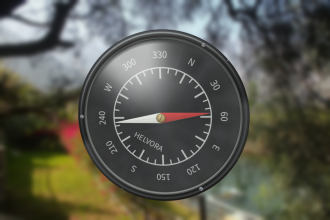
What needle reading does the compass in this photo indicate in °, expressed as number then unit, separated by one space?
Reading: 55 °
